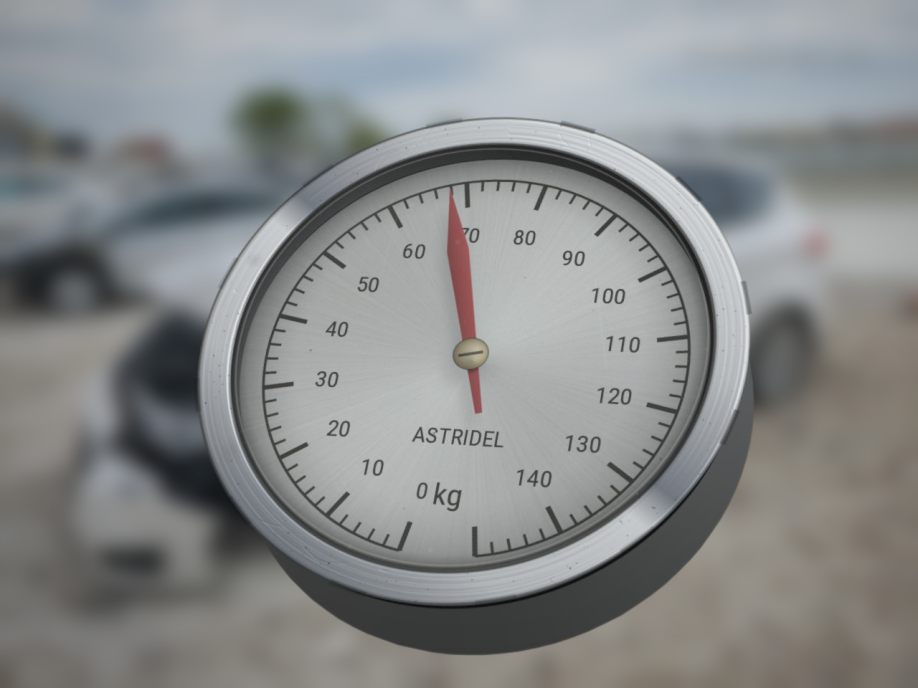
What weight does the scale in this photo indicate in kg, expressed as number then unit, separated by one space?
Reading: 68 kg
